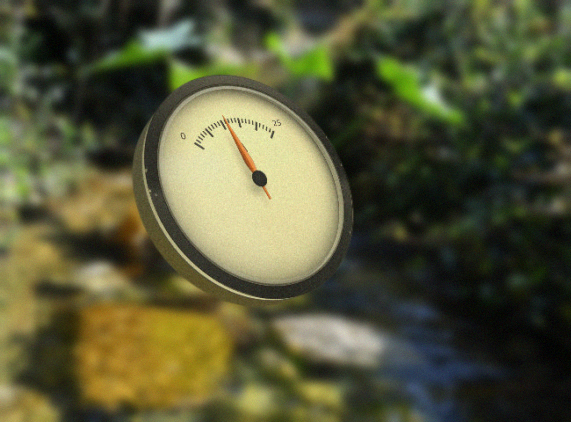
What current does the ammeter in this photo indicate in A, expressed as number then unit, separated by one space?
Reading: 10 A
